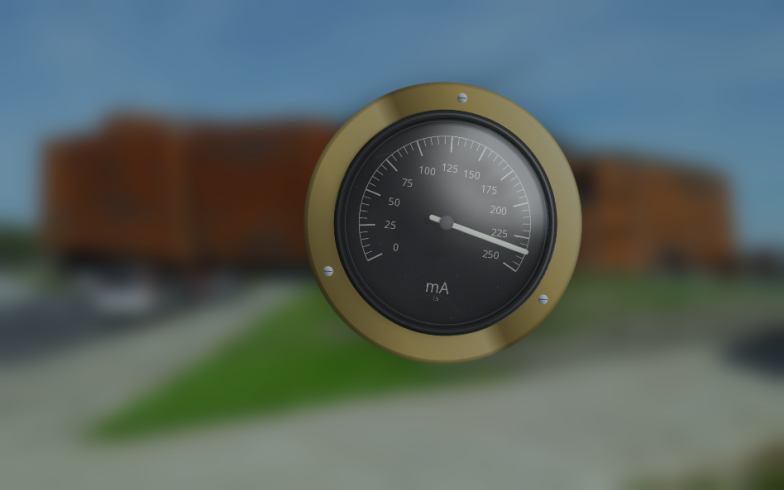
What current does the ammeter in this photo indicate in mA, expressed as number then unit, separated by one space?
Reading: 235 mA
